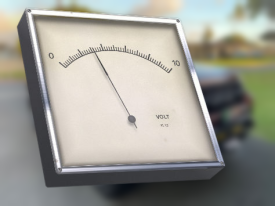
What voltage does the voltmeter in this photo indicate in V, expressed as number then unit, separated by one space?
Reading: 3 V
